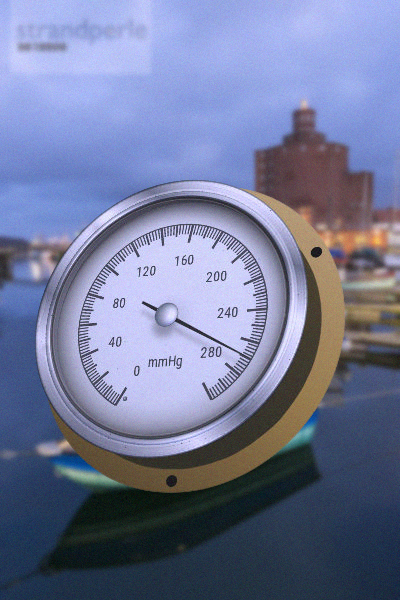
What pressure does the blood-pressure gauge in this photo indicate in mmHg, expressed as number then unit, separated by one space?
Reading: 270 mmHg
